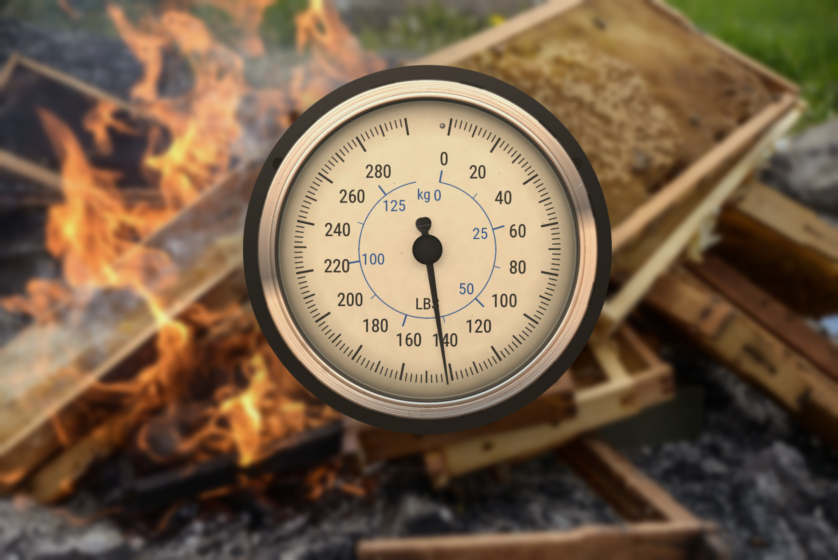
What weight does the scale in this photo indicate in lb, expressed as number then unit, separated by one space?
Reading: 142 lb
